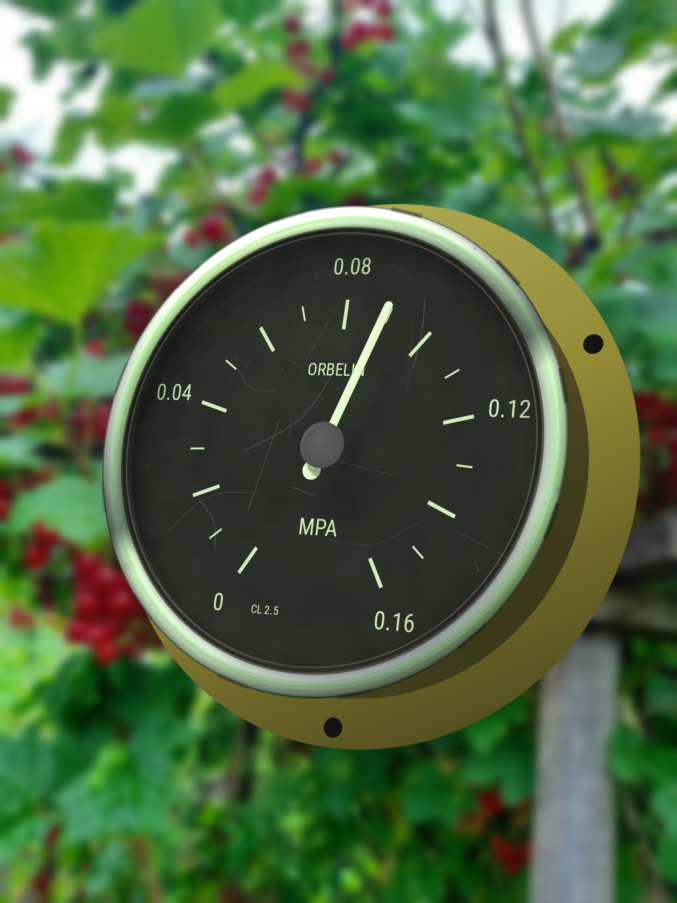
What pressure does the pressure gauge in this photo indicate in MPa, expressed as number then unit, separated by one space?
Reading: 0.09 MPa
